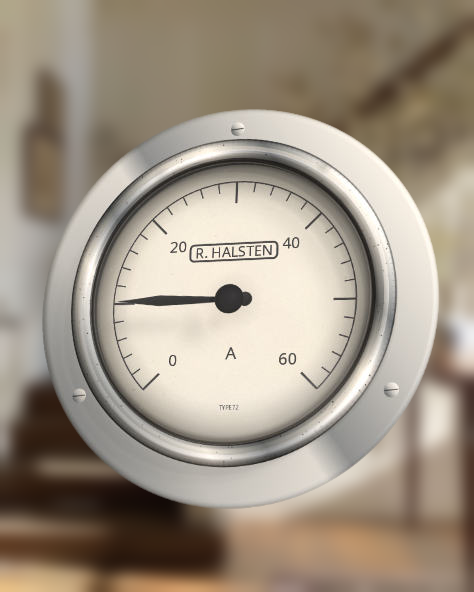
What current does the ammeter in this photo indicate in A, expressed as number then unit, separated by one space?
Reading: 10 A
